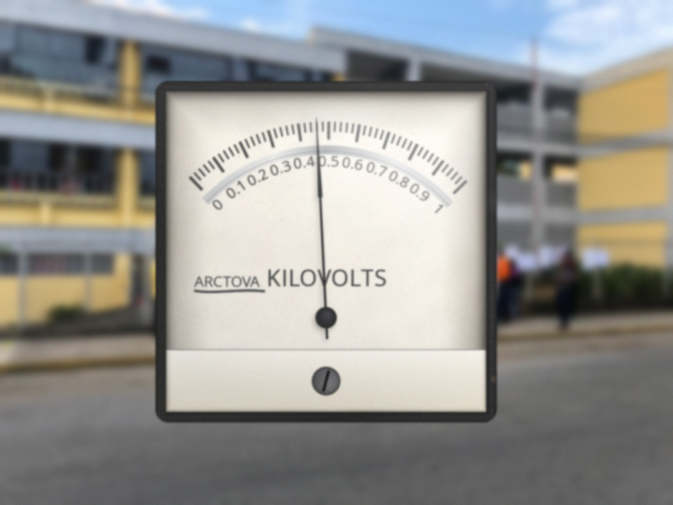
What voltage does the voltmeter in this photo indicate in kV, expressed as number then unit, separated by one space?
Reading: 0.46 kV
